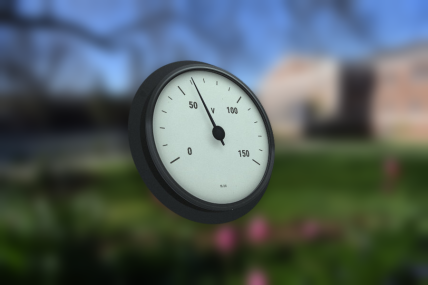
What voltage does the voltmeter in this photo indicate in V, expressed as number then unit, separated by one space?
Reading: 60 V
